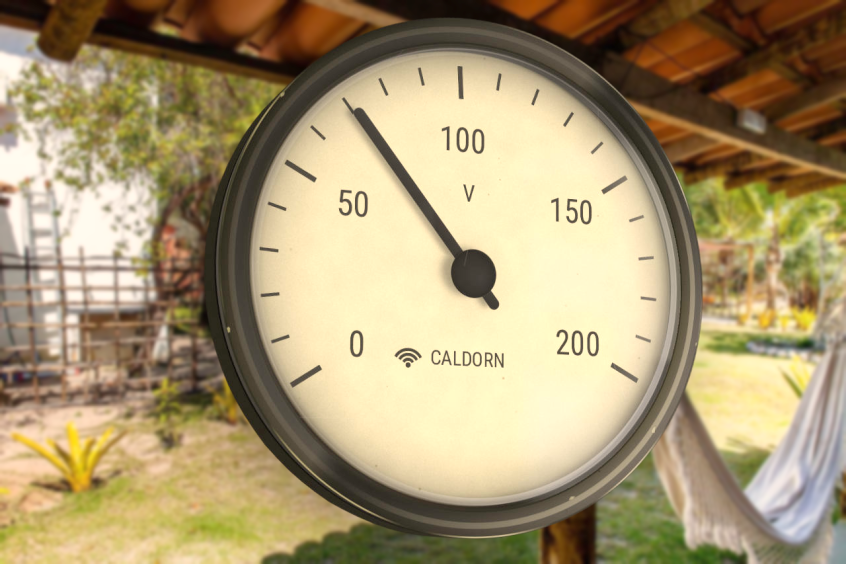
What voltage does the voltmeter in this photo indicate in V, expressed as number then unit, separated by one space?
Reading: 70 V
